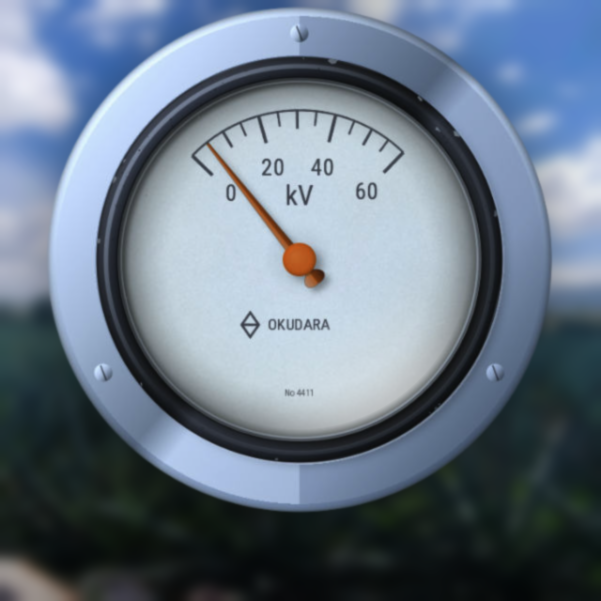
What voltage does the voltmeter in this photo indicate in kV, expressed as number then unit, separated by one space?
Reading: 5 kV
